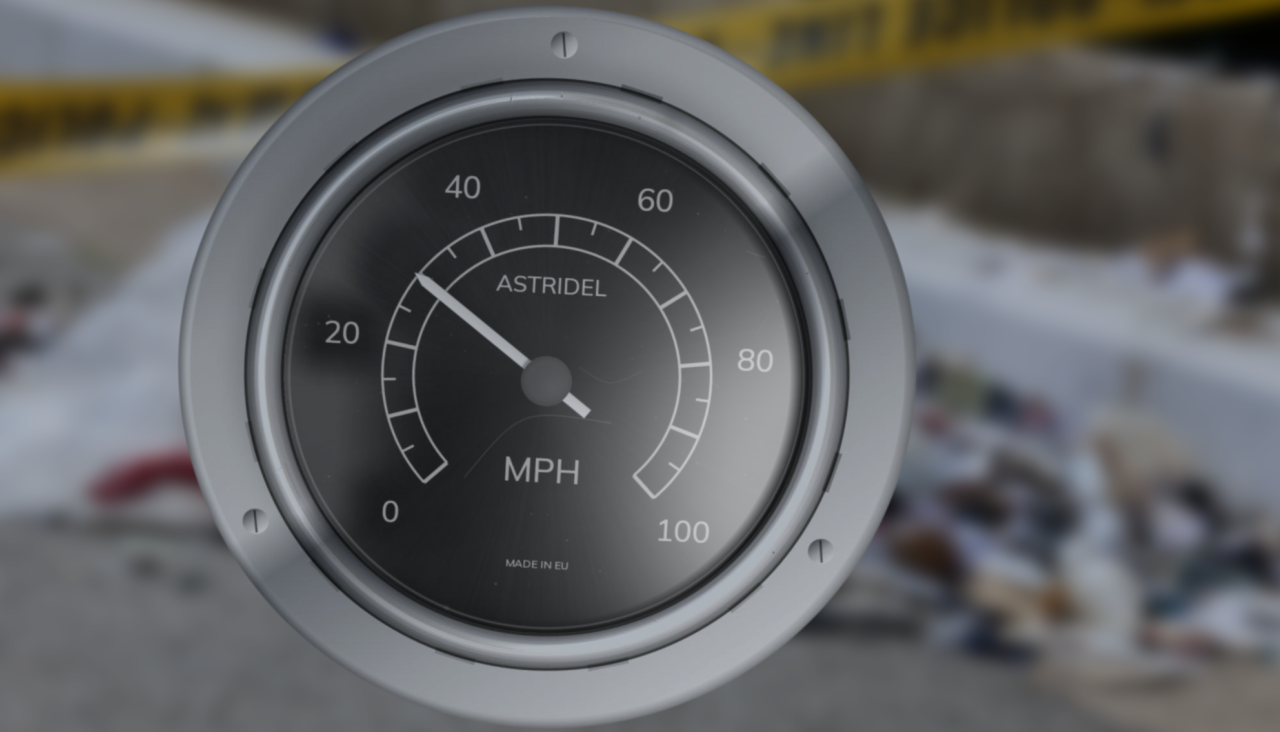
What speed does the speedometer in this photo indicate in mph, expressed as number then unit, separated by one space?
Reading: 30 mph
